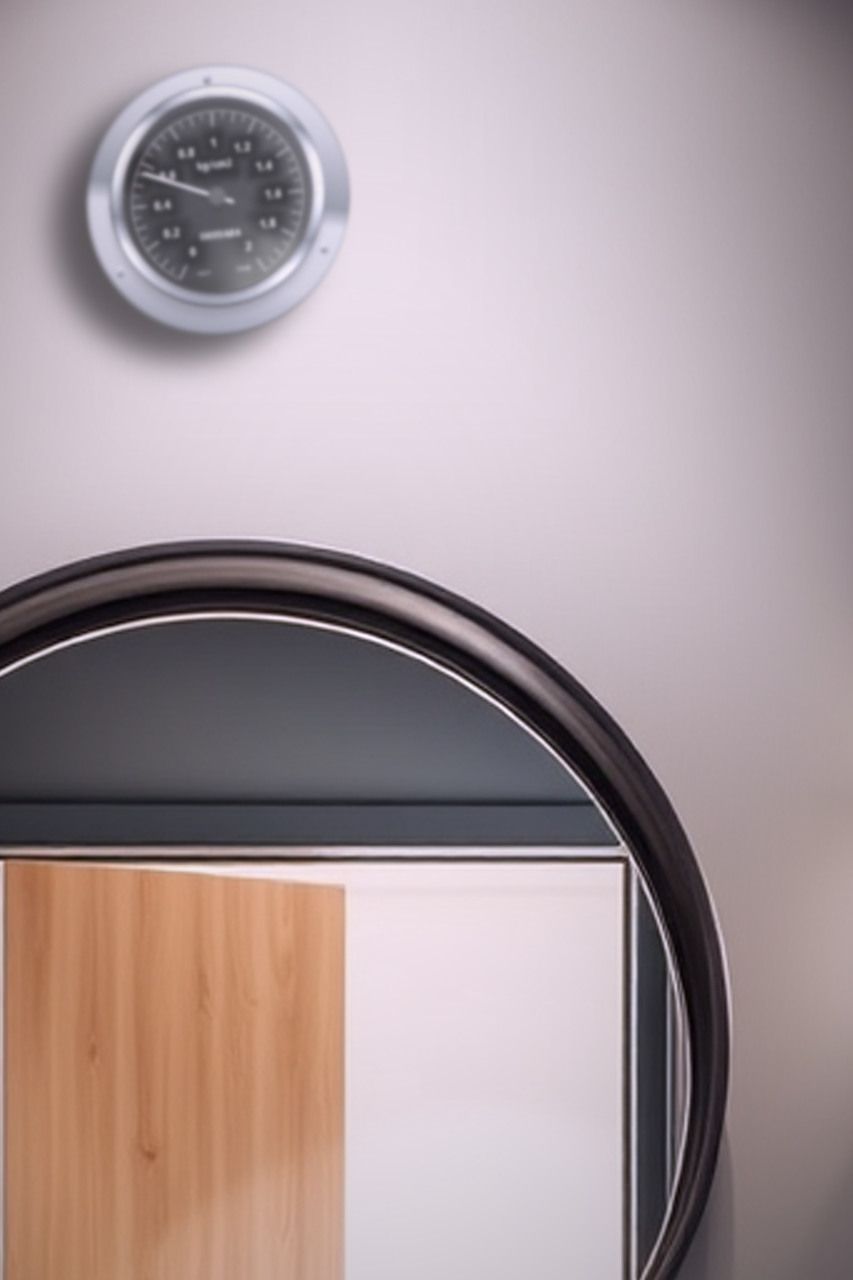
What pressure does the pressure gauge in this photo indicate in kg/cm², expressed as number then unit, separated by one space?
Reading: 0.55 kg/cm²
